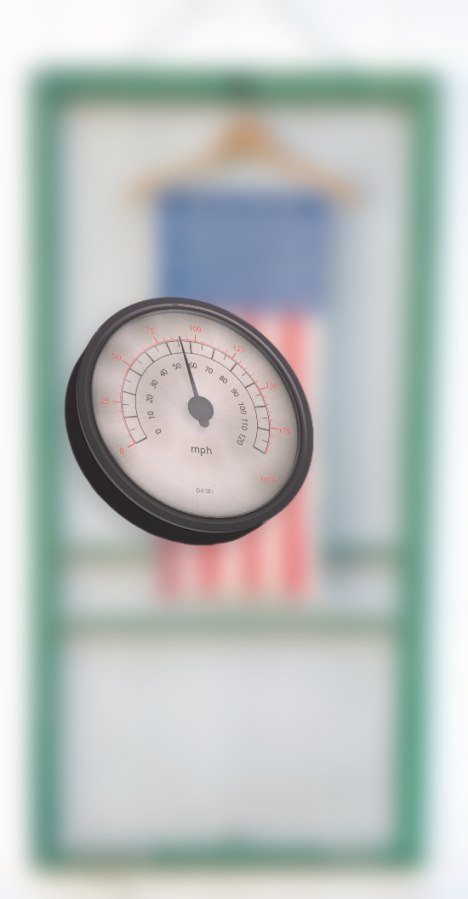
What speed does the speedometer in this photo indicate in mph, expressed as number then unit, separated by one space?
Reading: 55 mph
